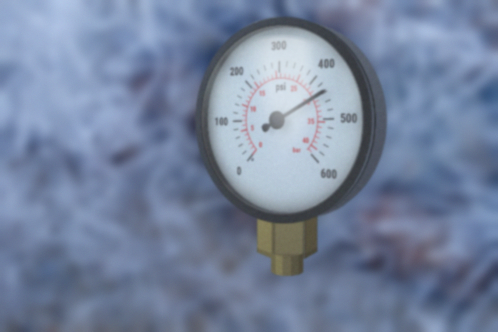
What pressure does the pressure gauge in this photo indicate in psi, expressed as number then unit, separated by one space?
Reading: 440 psi
